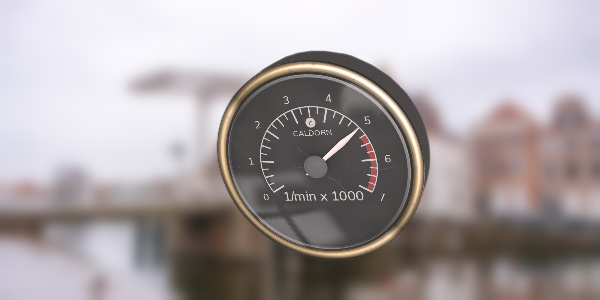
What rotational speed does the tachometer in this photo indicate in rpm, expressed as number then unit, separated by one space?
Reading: 5000 rpm
